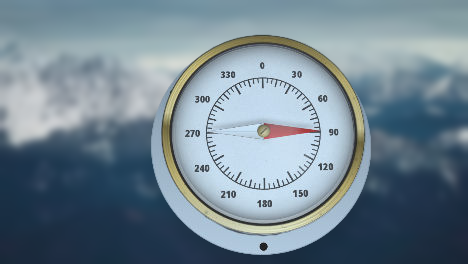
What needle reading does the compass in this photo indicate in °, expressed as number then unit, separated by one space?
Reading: 90 °
